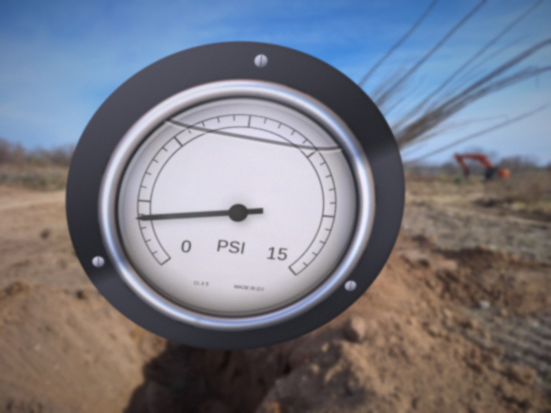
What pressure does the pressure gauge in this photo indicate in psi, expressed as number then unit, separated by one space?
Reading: 2 psi
